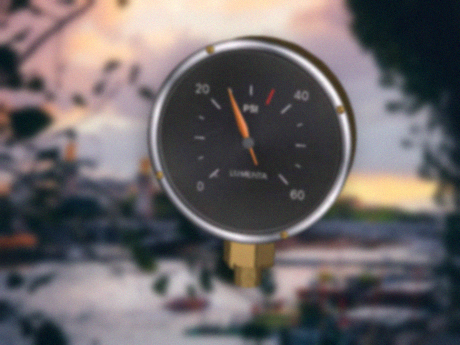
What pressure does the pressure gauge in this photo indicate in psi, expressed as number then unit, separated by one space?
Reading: 25 psi
